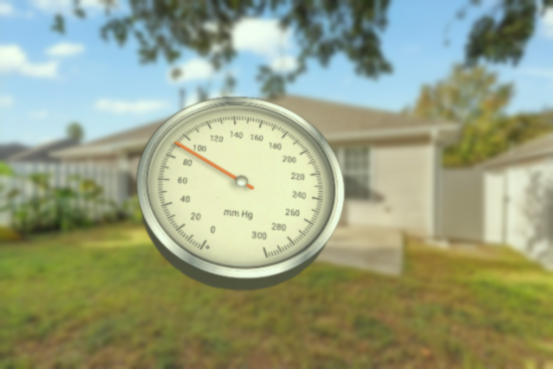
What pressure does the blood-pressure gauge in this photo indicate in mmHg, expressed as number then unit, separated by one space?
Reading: 90 mmHg
